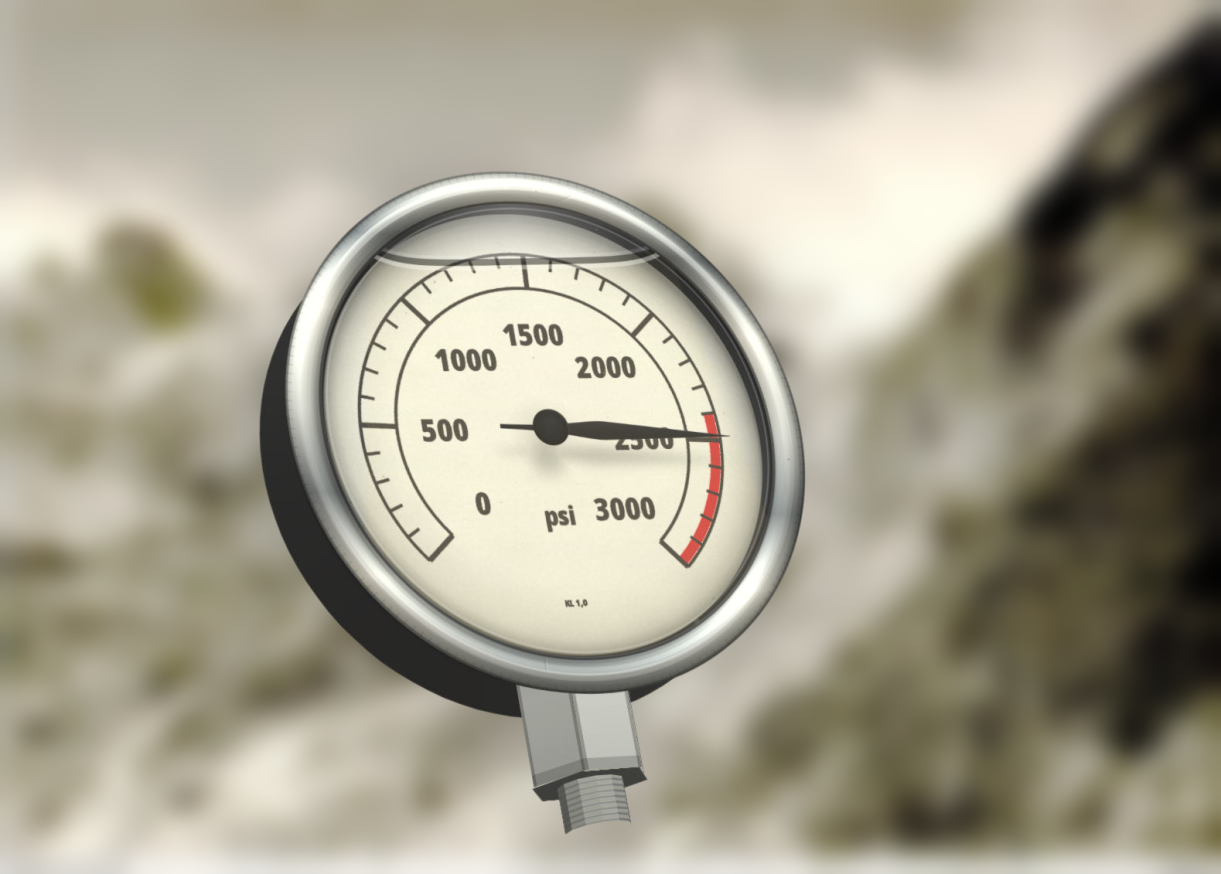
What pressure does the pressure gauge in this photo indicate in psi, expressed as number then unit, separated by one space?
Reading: 2500 psi
